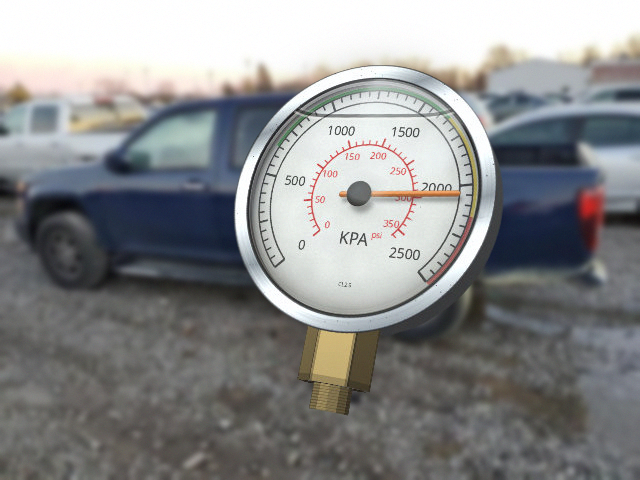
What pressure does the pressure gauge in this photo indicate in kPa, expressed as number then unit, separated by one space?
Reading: 2050 kPa
